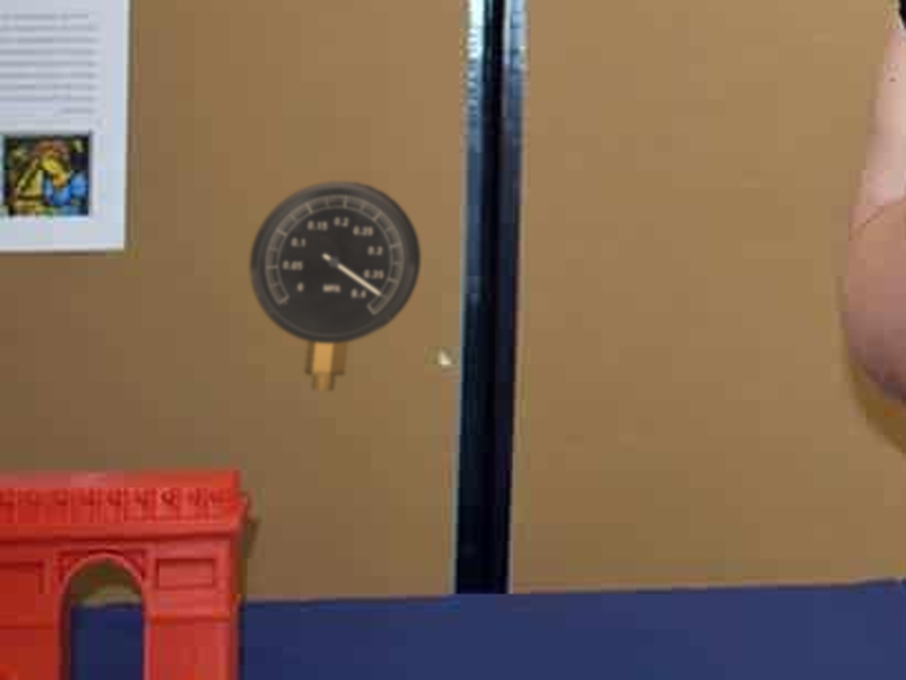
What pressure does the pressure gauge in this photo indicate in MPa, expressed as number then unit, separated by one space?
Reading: 0.375 MPa
